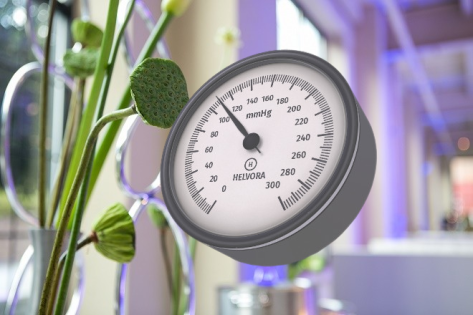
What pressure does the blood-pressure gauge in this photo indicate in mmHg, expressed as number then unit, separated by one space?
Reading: 110 mmHg
